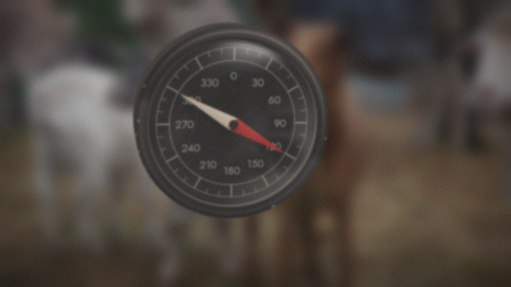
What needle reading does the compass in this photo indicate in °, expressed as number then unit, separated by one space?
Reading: 120 °
